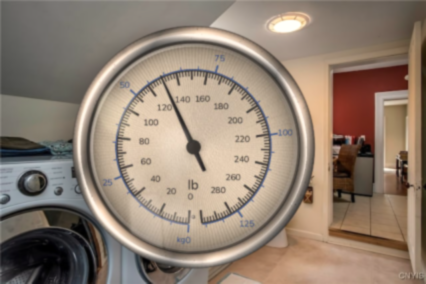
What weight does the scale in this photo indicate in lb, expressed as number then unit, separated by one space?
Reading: 130 lb
